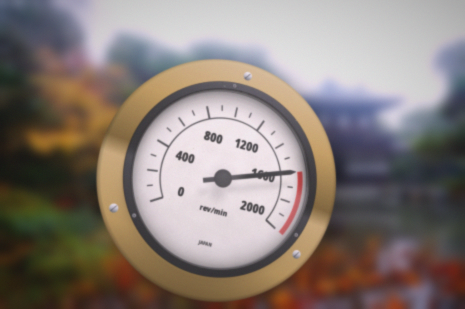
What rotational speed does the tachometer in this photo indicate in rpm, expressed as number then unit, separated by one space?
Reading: 1600 rpm
